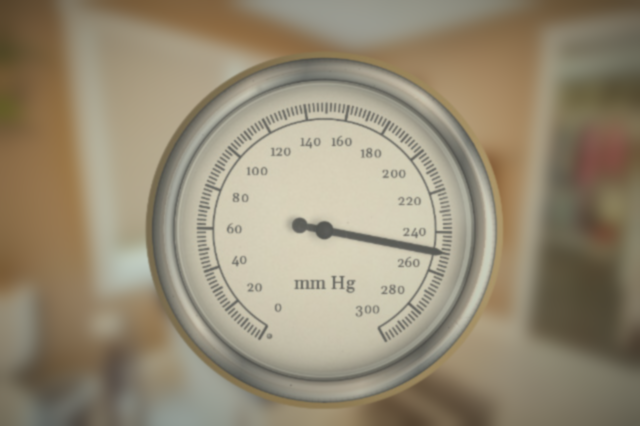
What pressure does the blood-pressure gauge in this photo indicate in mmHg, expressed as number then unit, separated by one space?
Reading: 250 mmHg
